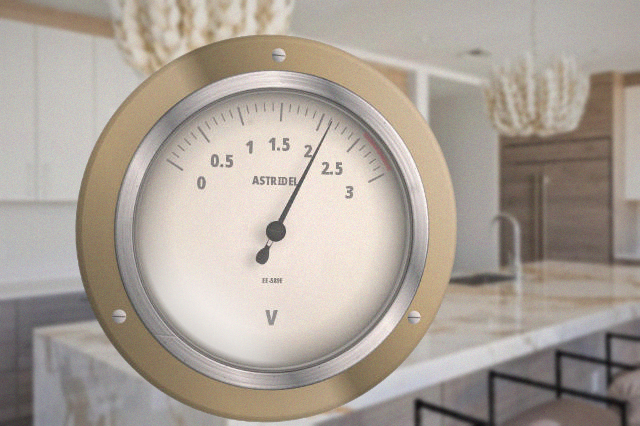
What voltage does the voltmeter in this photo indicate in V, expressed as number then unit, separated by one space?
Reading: 2.1 V
